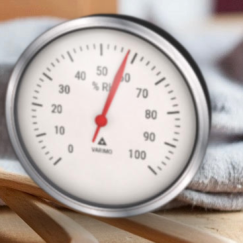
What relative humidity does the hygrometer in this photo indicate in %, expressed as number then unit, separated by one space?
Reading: 58 %
